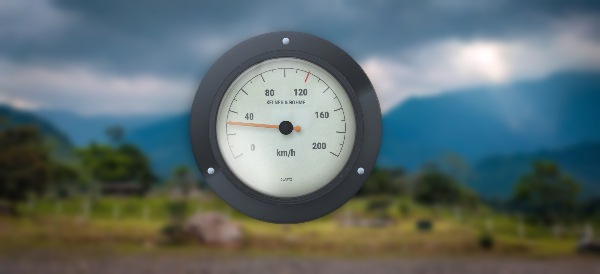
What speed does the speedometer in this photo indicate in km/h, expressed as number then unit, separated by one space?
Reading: 30 km/h
